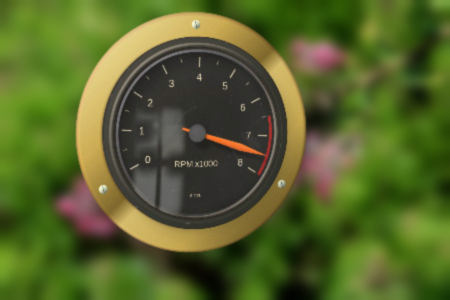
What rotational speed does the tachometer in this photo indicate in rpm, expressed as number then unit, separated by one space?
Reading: 7500 rpm
